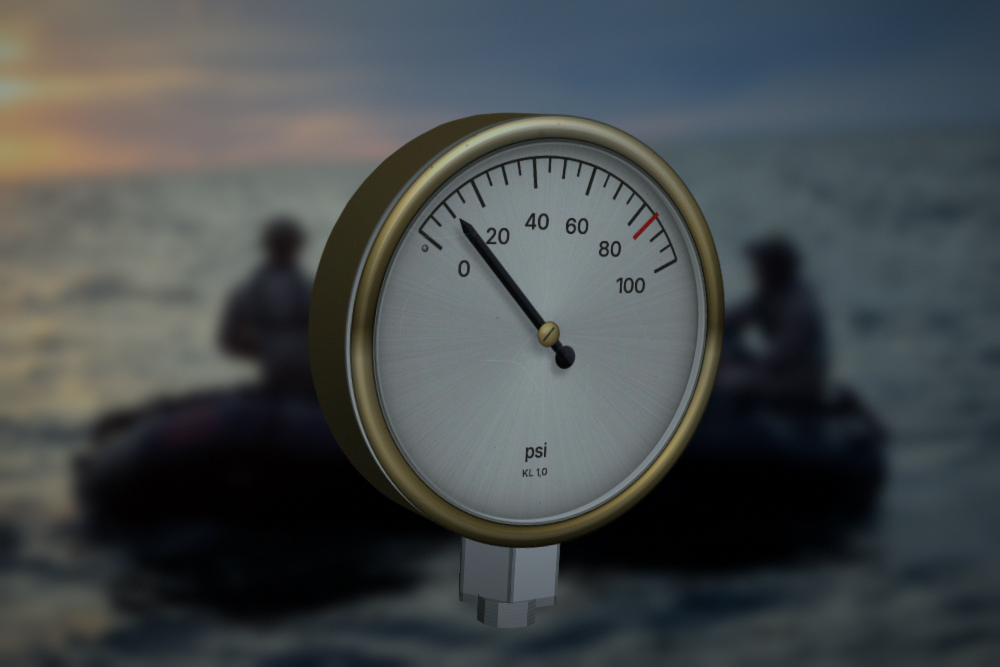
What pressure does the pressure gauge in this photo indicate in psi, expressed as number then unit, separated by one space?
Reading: 10 psi
